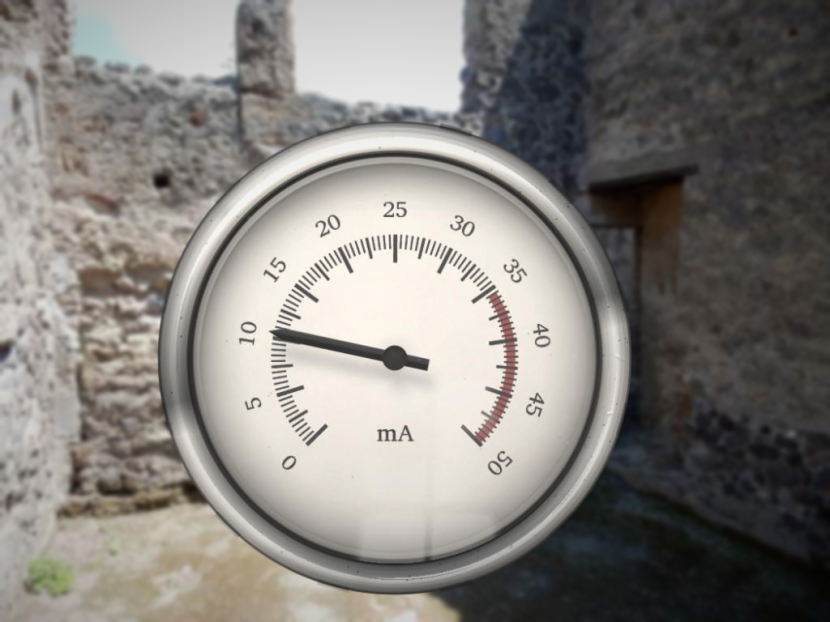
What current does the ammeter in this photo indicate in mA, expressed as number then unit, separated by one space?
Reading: 10.5 mA
